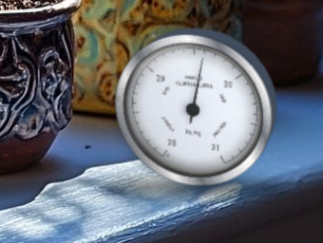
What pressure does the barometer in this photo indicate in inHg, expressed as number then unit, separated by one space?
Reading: 29.6 inHg
